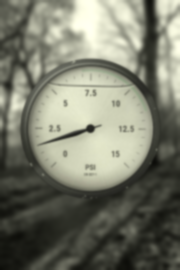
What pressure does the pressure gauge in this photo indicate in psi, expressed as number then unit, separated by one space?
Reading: 1.5 psi
